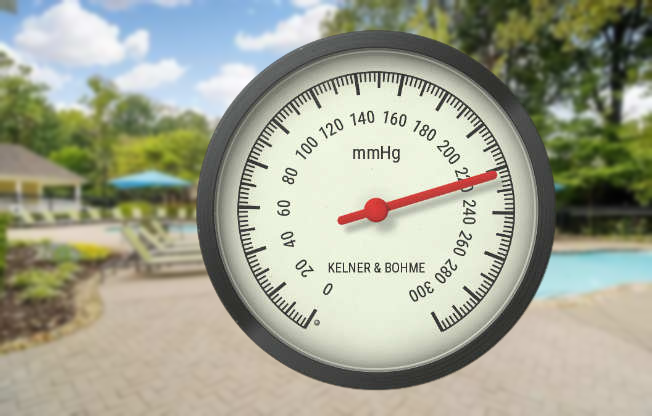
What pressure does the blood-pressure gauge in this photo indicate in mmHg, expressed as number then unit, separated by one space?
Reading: 222 mmHg
